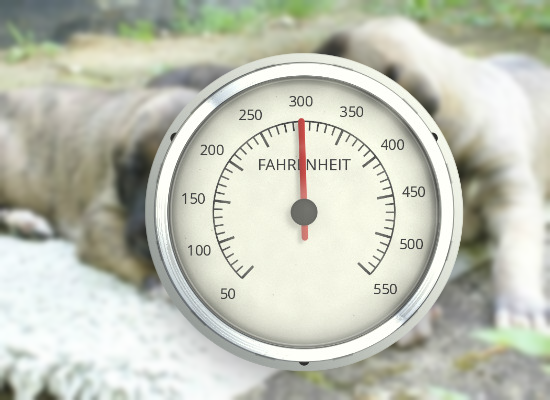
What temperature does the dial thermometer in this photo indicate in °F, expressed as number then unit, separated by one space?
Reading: 300 °F
